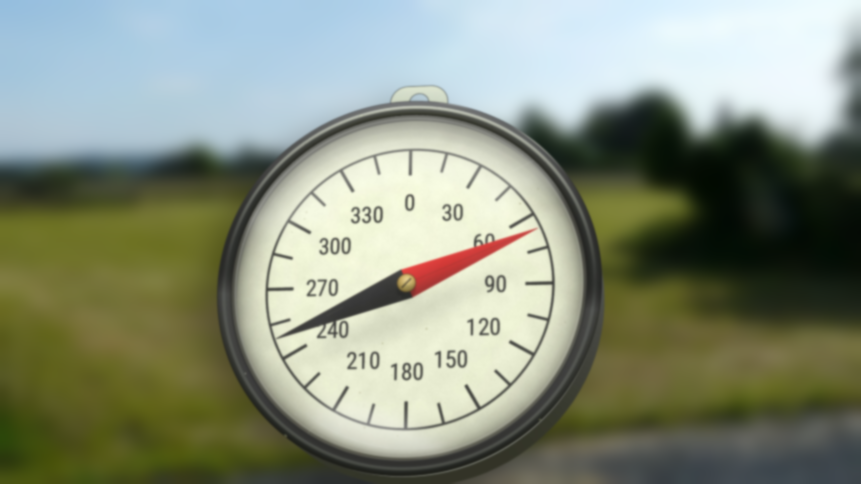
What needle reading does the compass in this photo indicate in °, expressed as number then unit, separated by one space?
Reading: 67.5 °
